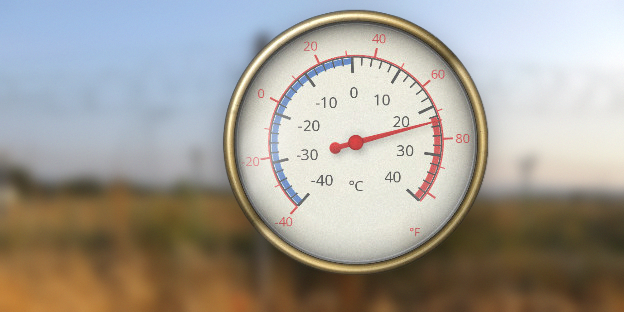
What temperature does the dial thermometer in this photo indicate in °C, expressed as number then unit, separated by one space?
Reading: 23 °C
